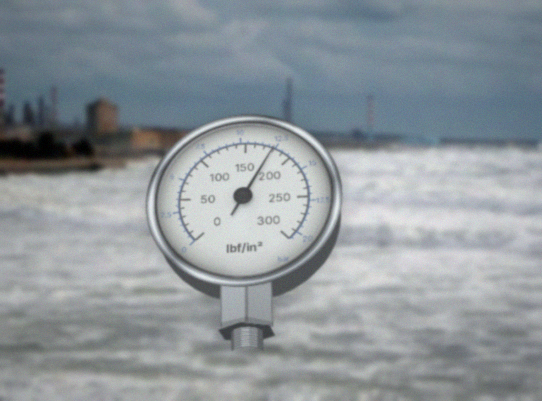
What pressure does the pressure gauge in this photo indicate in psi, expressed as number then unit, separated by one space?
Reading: 180 psi
